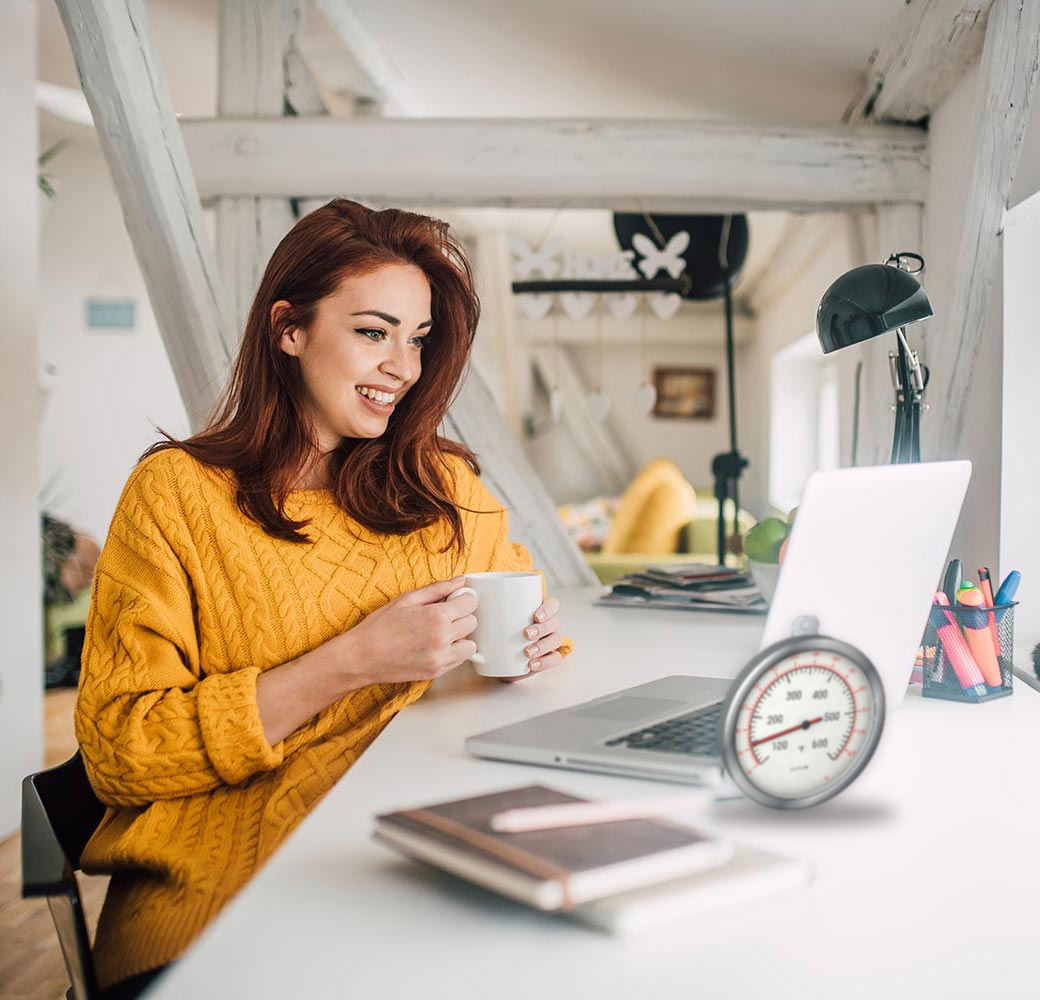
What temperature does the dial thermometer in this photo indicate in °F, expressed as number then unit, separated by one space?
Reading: 150 °F
